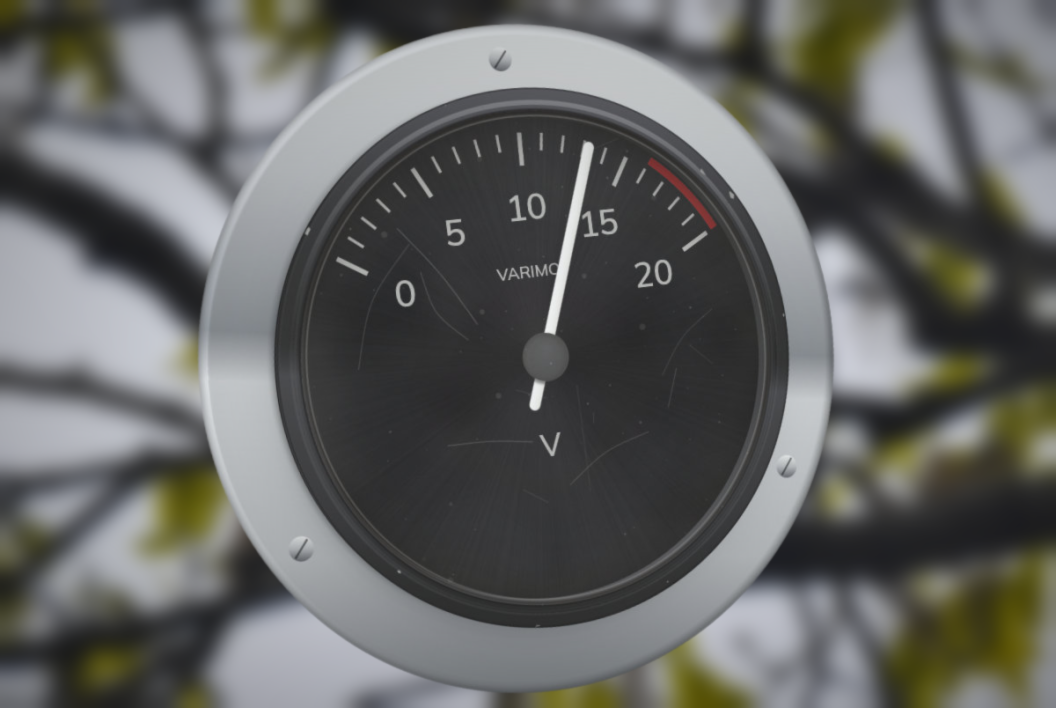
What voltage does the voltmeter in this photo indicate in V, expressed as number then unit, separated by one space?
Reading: 13 V
